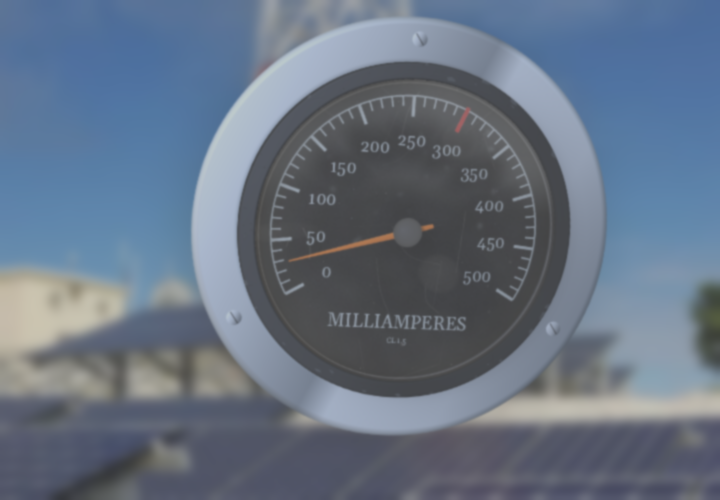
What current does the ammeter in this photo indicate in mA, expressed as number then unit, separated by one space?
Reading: 30 mA
